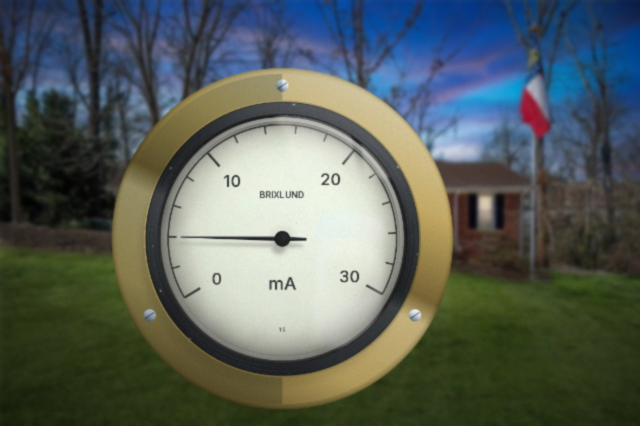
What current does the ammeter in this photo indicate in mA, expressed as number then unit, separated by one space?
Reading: 4 mA
